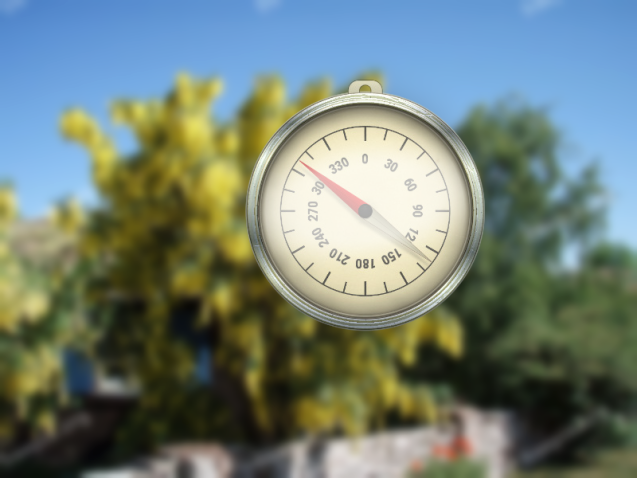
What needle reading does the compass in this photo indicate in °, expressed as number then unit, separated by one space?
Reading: 307.5 °
